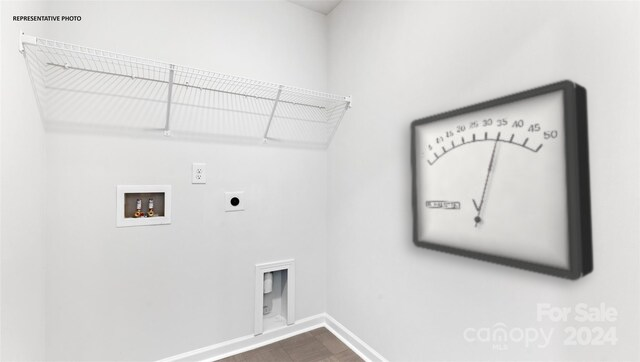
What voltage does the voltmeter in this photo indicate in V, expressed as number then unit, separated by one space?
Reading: 35 V
